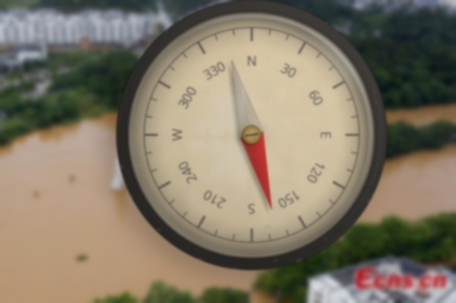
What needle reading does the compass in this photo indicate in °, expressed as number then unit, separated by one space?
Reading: 165 °
